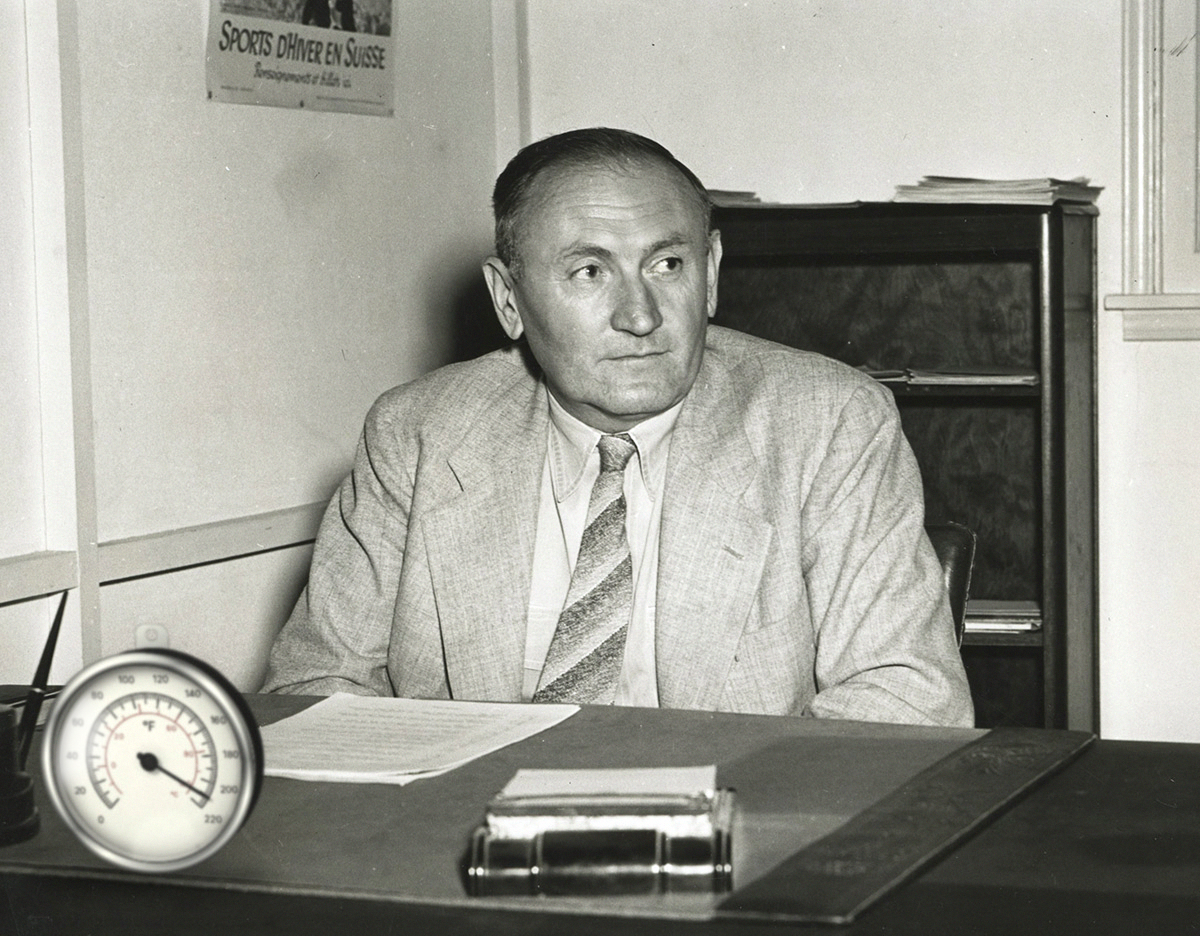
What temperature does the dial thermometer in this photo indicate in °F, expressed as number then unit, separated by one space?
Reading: 210 °F
